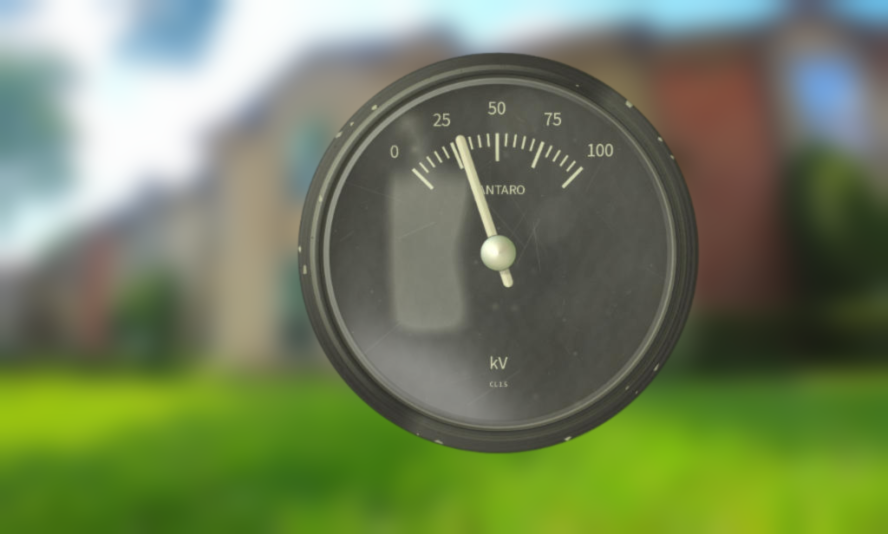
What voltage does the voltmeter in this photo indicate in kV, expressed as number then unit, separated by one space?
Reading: 30 kV
